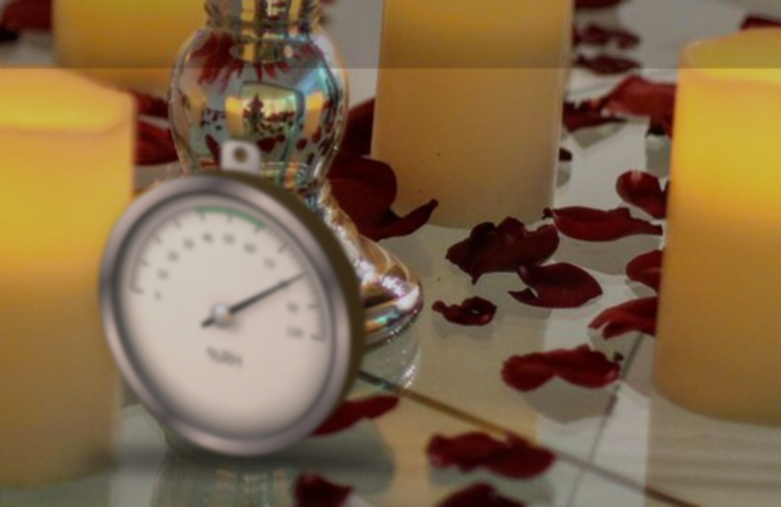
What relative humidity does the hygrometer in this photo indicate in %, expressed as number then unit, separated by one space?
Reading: 80 %
